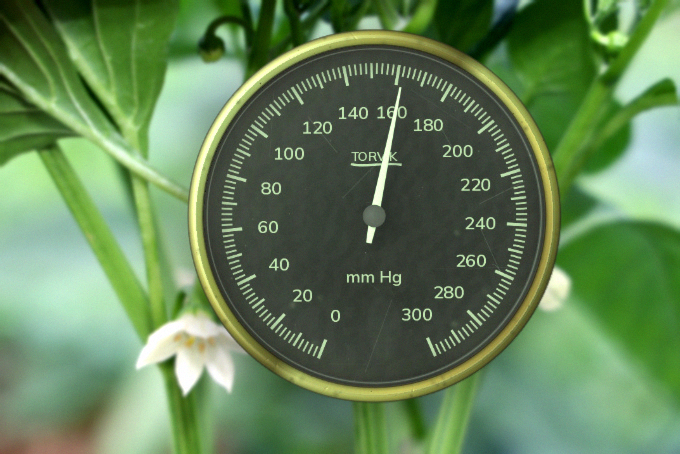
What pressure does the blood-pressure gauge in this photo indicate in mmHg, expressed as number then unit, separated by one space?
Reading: 162 mmHg
